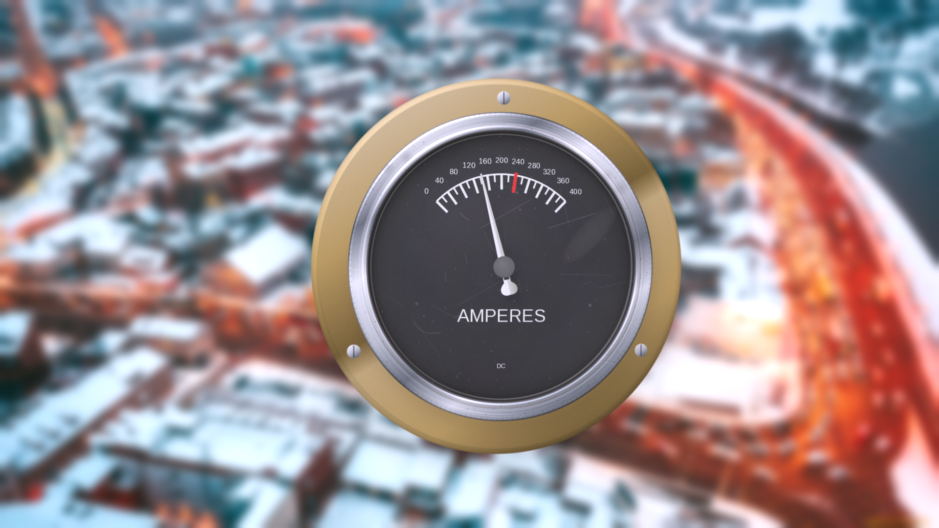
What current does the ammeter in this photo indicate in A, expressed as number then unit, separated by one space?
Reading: 140 A
